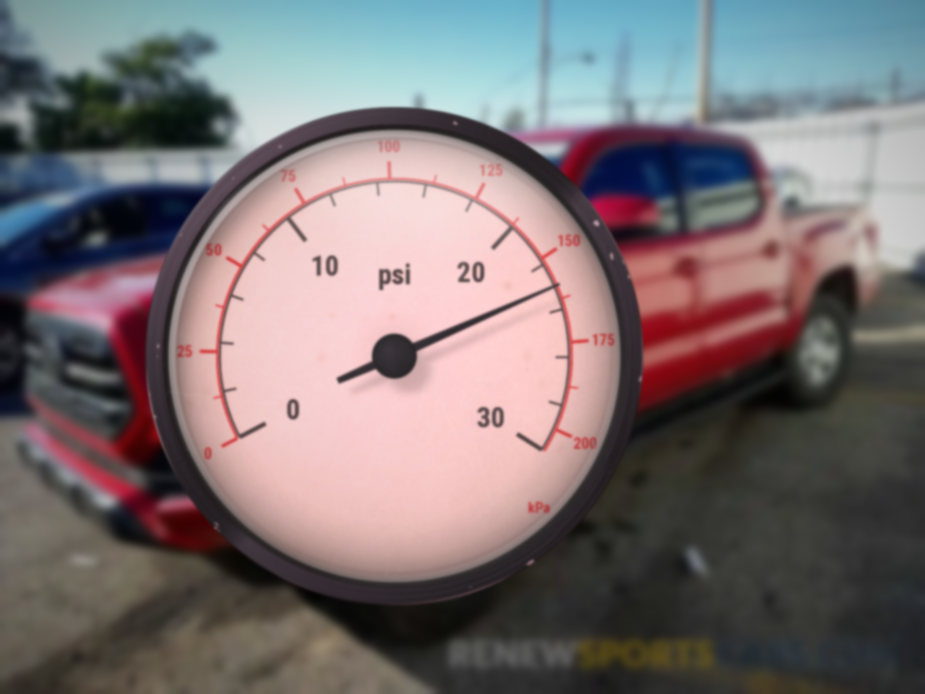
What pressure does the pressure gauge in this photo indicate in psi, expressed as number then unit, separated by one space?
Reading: 23 psi
